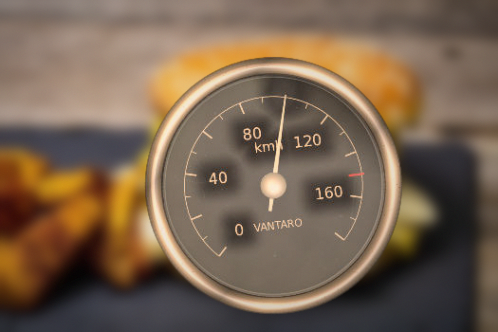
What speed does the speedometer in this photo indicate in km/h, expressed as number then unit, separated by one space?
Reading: 100 km/h
